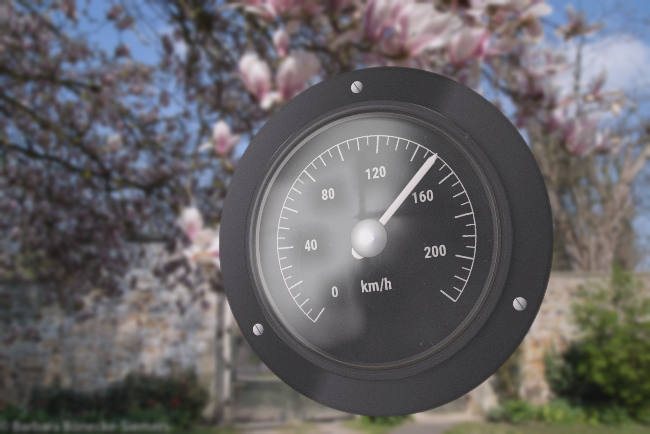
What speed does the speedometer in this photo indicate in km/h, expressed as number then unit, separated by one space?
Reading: 150 km/h
